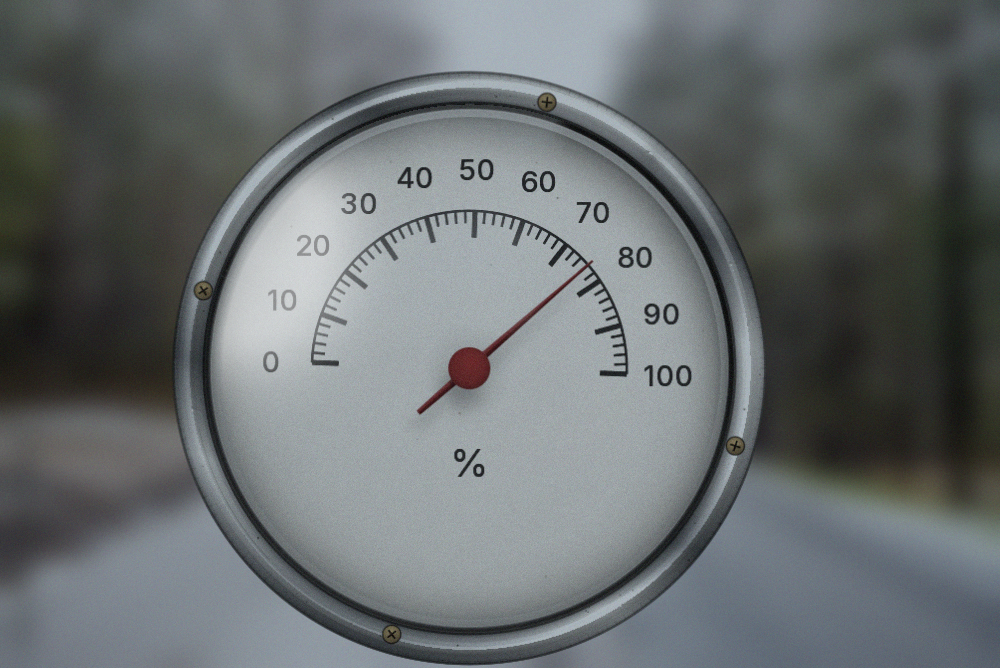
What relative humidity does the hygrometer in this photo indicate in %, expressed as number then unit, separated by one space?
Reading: 76 %
